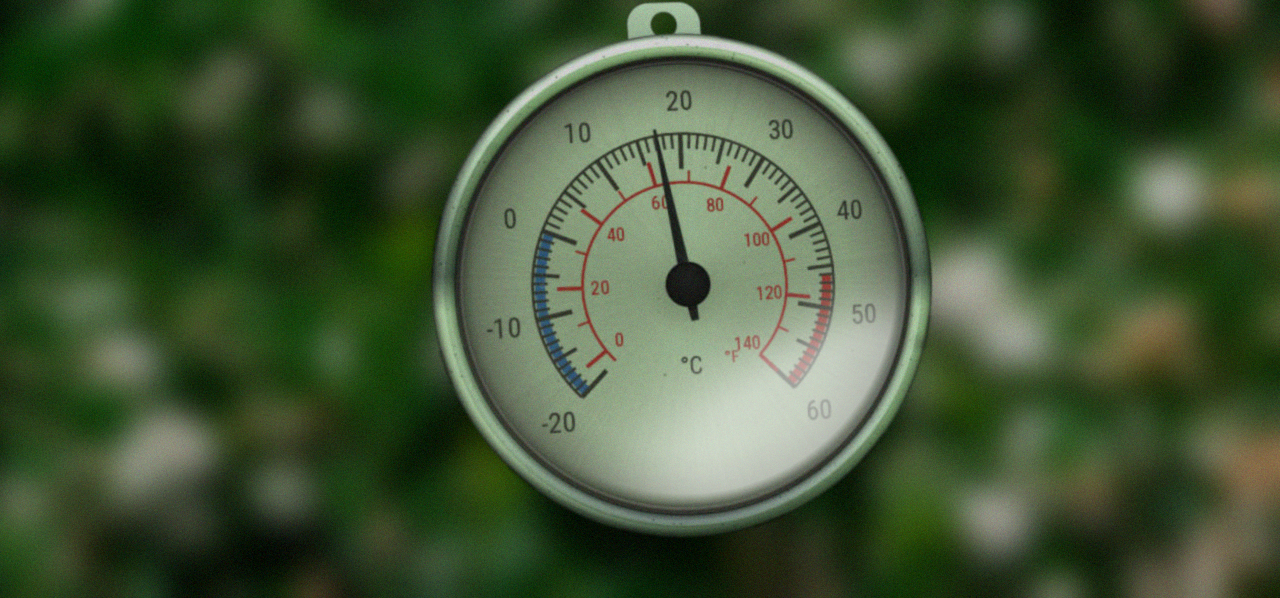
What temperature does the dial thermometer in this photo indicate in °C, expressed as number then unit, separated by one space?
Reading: 17 °C
